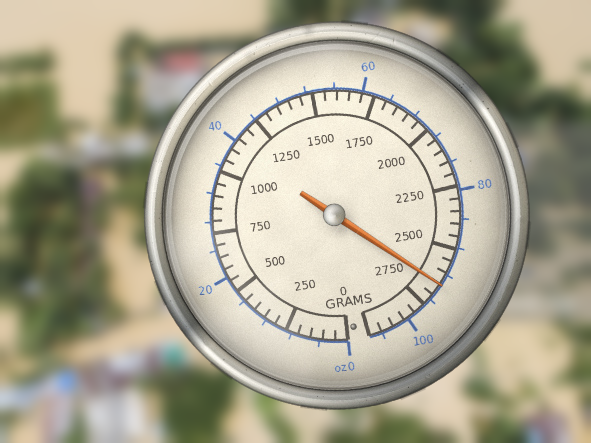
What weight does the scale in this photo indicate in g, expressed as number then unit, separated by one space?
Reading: 2650 g
